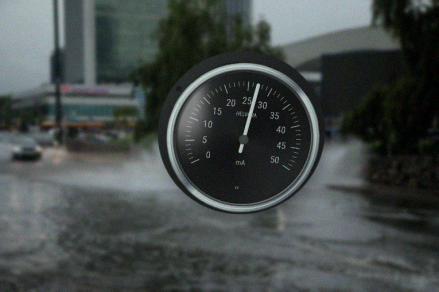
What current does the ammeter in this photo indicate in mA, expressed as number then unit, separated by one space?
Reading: 27 mA
